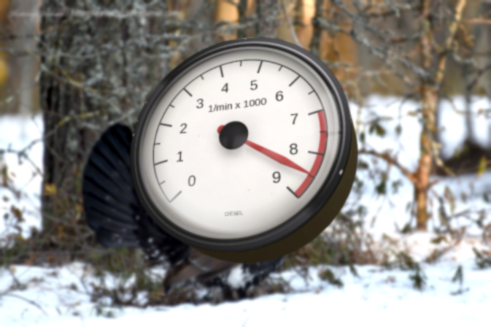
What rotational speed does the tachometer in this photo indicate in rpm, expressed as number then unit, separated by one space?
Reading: 8500 rpm
